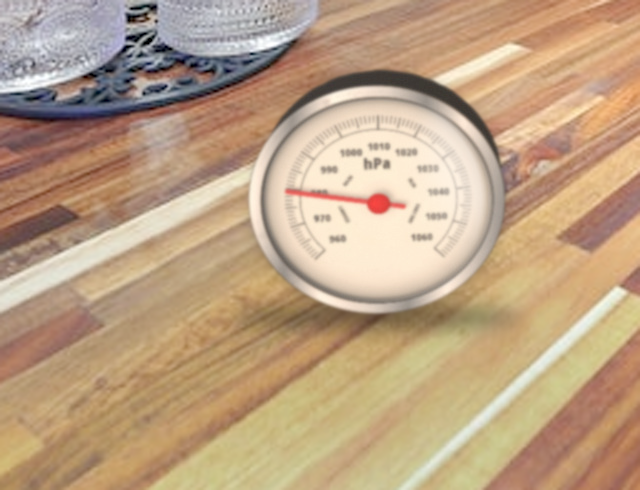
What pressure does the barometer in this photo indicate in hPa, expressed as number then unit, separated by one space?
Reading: 980 hPa
